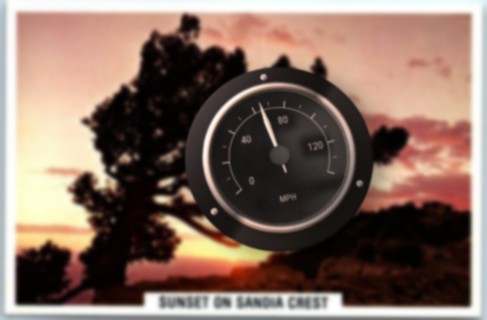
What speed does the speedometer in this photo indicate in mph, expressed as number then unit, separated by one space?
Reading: 65 mph
